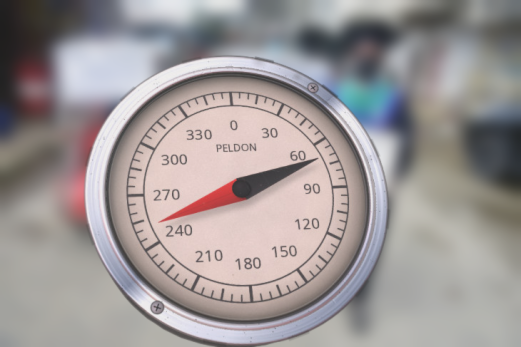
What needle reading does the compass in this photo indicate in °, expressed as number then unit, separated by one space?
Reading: 250 °
